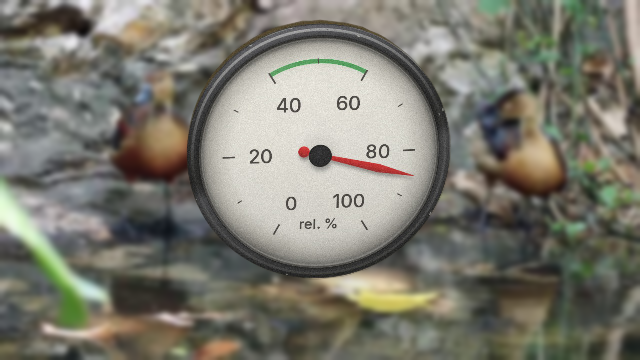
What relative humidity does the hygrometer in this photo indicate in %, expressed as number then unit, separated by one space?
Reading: 85 %
